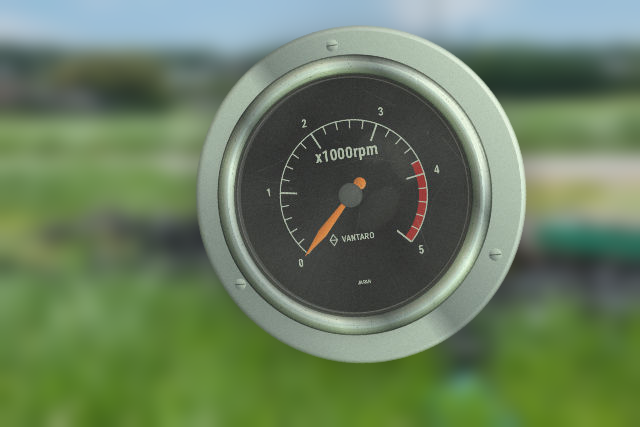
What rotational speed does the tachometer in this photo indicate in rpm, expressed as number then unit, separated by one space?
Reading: 0 rpm
